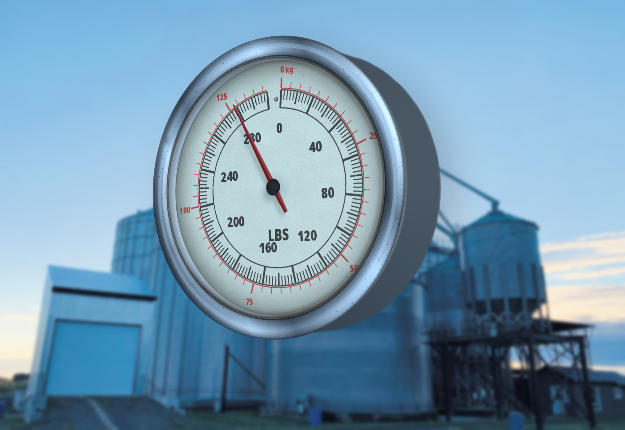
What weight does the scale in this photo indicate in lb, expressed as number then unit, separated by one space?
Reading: 280 lb
